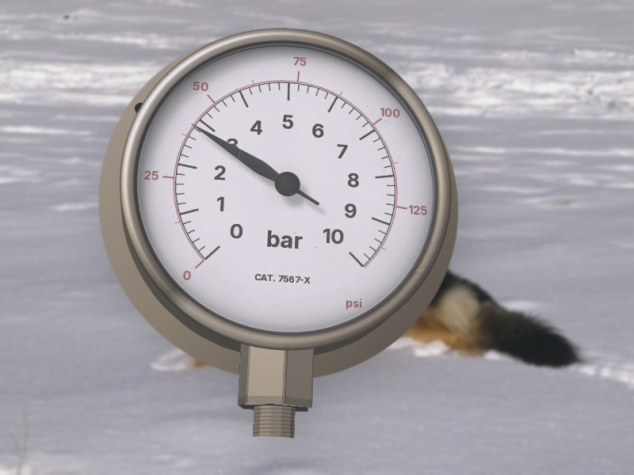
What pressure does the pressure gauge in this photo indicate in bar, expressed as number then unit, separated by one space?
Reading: 2.8 bar
